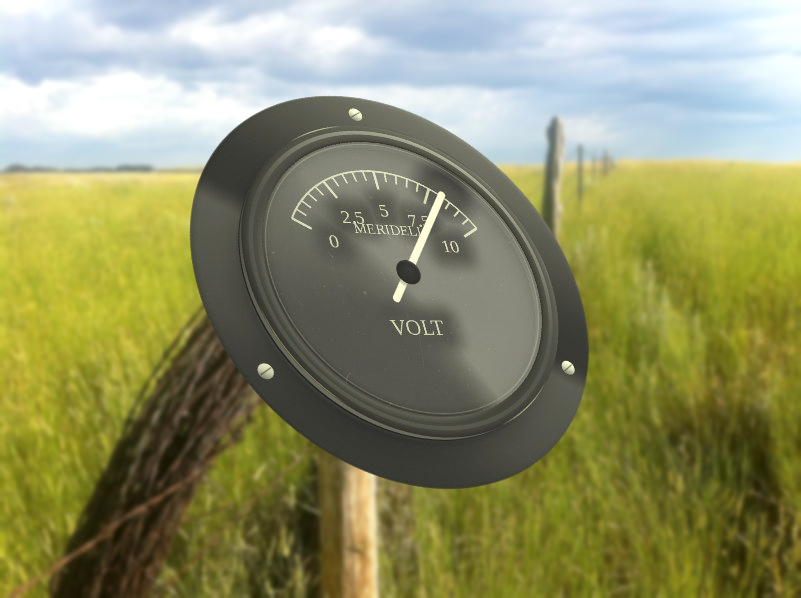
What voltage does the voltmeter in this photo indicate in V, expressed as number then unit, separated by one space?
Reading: 8 V
